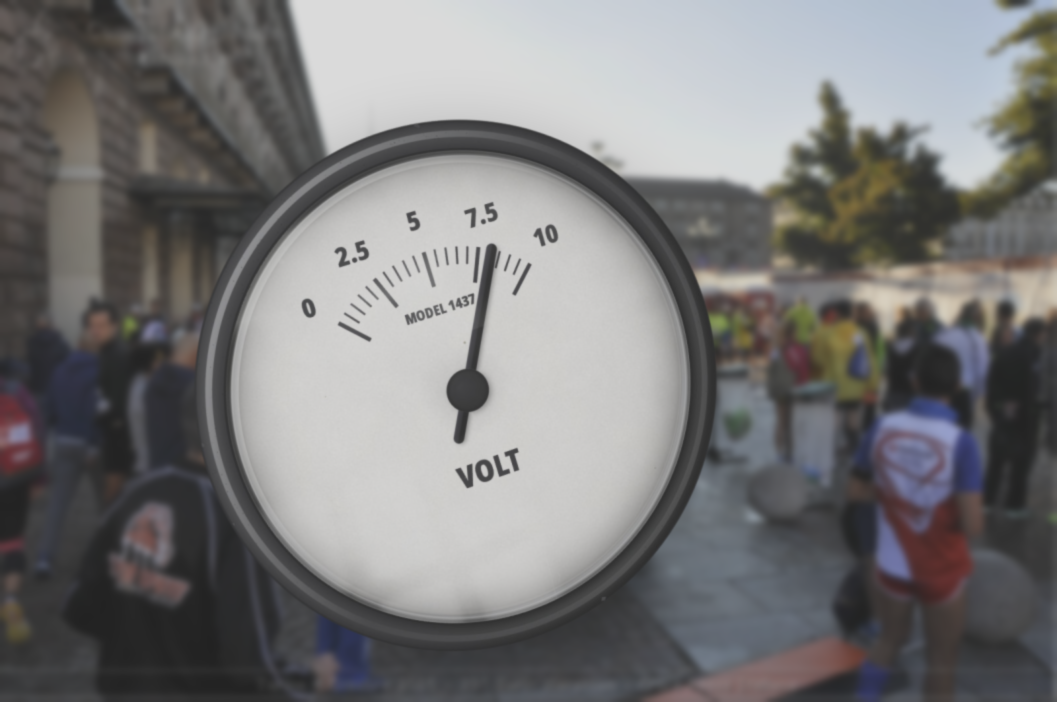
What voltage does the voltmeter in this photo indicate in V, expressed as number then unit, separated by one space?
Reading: 8 V
